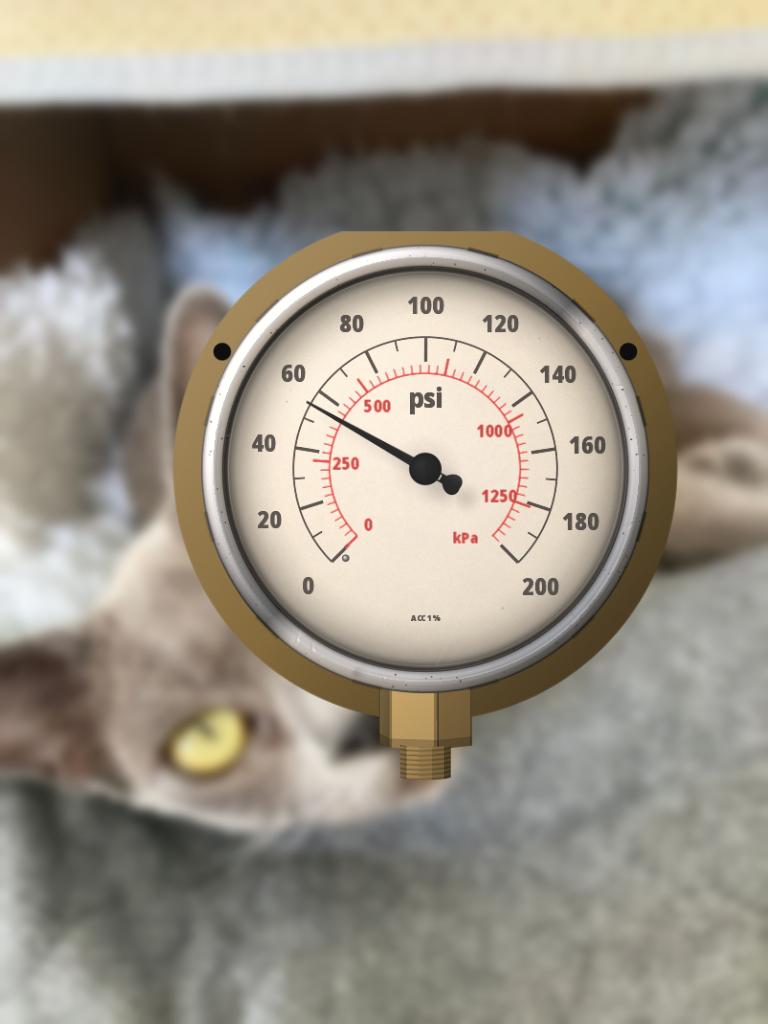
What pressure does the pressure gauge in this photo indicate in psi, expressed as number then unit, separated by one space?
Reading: 55 psi
